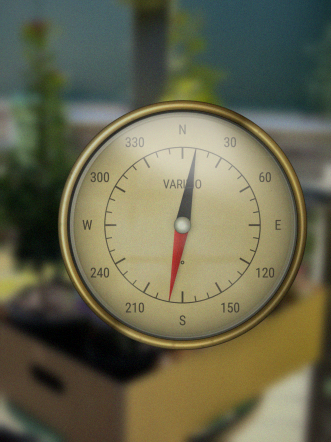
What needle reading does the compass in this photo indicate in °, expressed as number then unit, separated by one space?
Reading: 190 °
